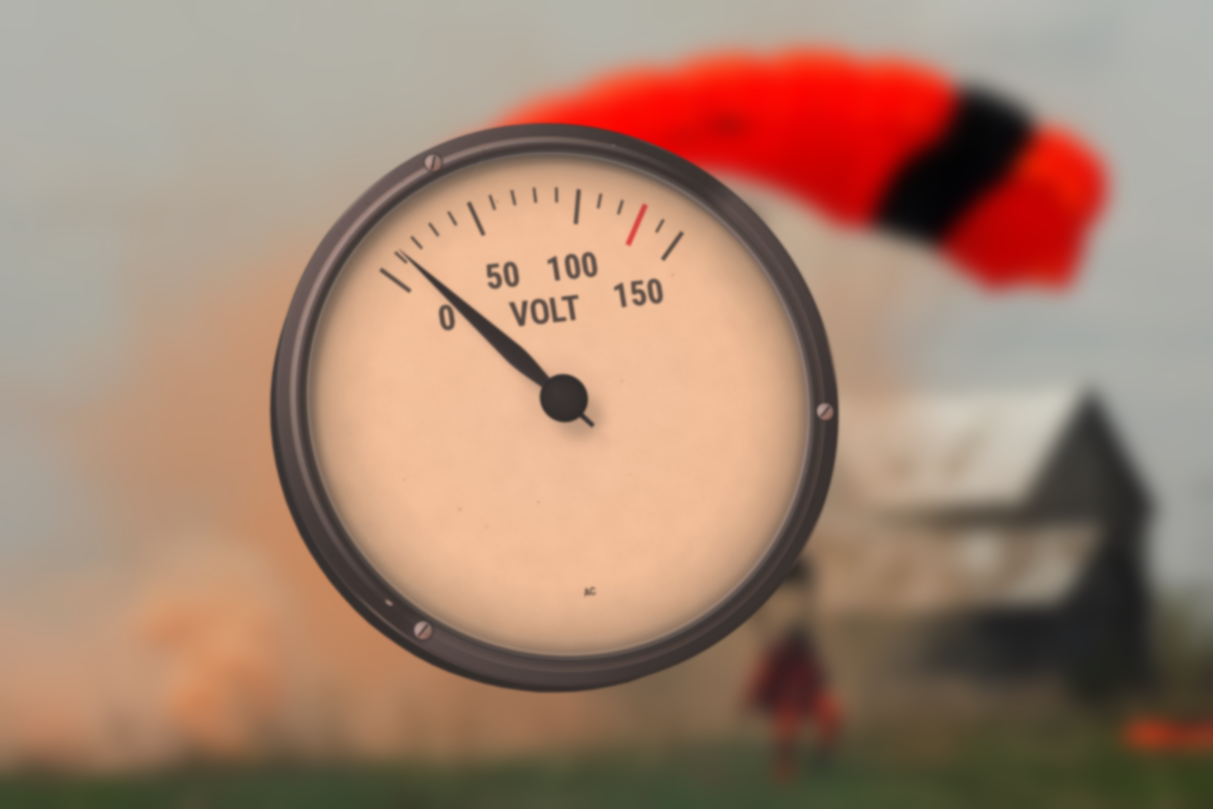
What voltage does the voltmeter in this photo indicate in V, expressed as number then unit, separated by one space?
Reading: 10 V
